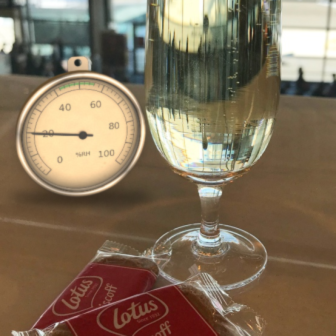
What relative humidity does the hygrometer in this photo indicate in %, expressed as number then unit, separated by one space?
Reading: 20 %
